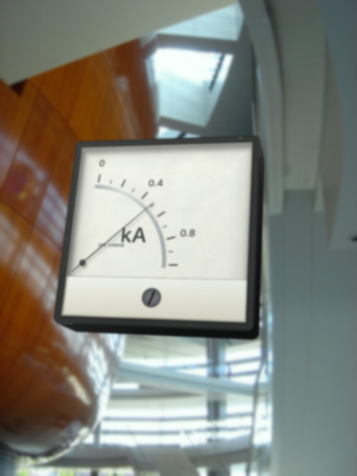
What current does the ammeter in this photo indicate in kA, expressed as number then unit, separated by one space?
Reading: 0.5 kA
